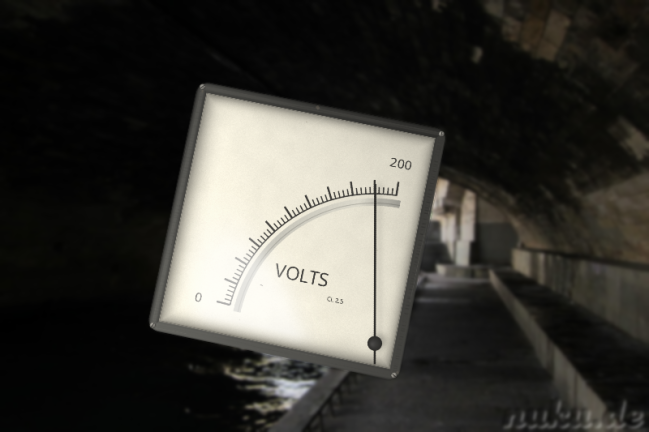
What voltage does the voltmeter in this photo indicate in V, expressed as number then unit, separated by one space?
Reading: 180 V
